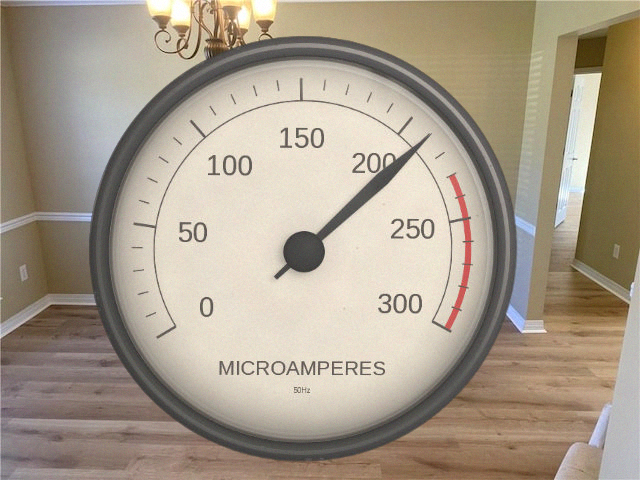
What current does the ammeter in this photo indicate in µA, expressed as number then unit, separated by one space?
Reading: 210 µA
